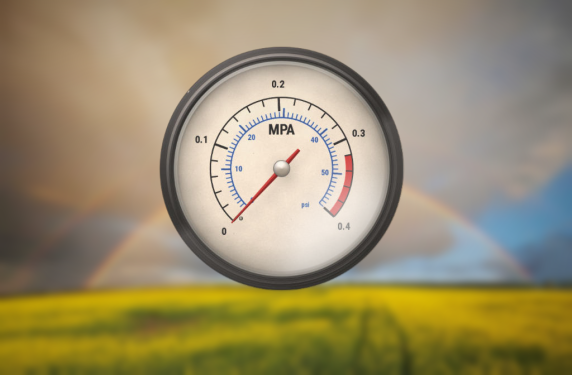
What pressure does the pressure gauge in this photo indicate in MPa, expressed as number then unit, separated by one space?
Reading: 0 MPa
